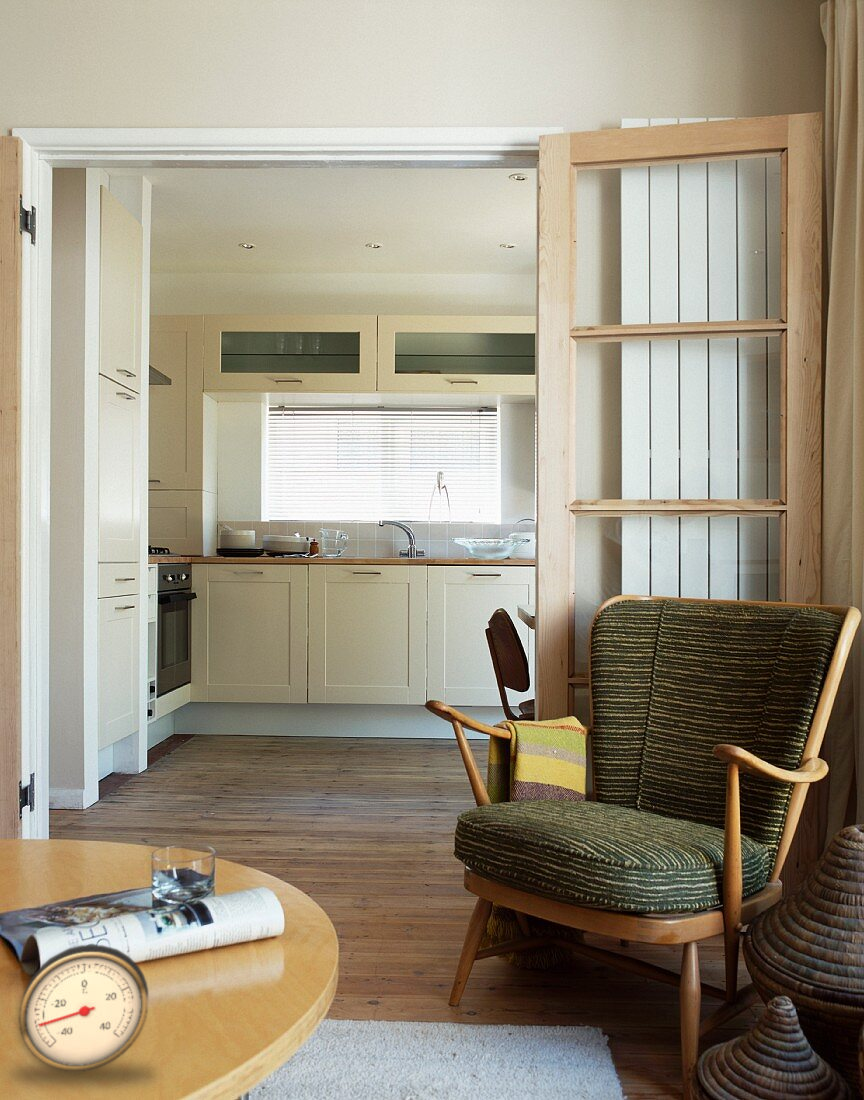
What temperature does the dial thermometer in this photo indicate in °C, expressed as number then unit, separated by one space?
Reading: -30 °C
